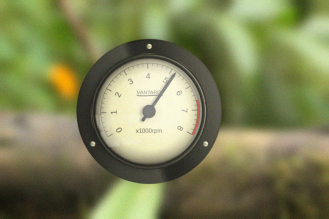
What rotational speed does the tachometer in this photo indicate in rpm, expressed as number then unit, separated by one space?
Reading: 5200 rpm
